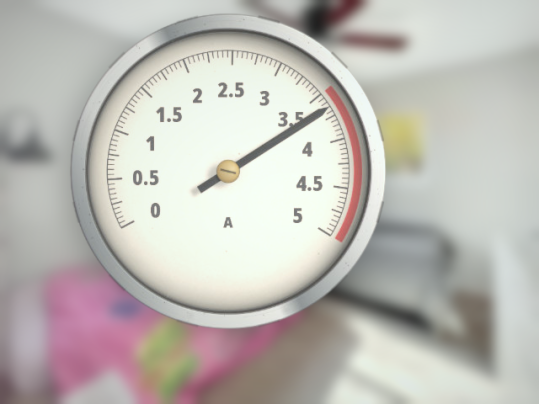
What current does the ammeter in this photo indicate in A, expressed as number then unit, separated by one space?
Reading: 3.65 A
